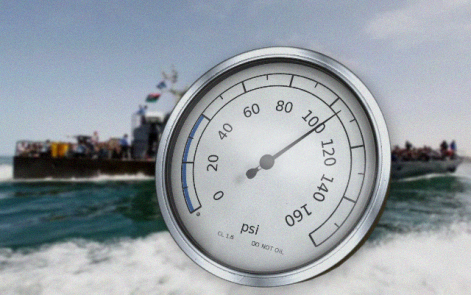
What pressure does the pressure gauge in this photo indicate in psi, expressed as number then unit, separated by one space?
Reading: 105 psi
